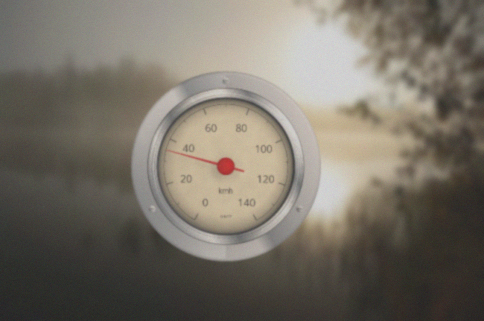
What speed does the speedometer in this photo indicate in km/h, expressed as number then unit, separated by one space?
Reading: 35 km/h
